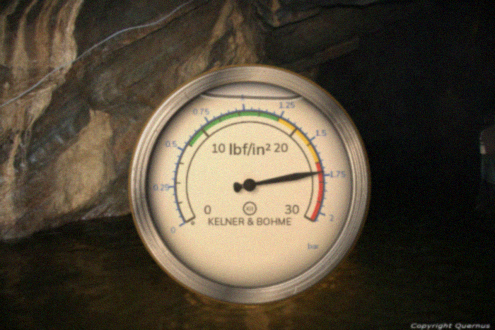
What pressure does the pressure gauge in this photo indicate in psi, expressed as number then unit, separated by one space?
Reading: 25 psi
